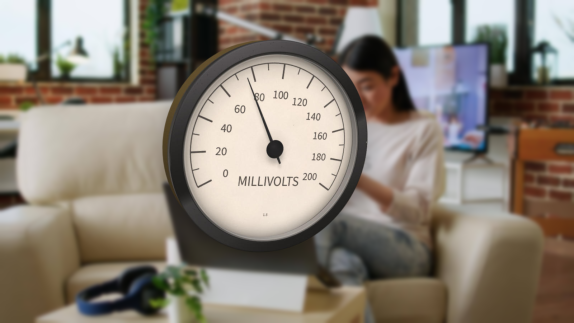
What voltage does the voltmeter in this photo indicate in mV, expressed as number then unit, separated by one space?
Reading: 75 mV
